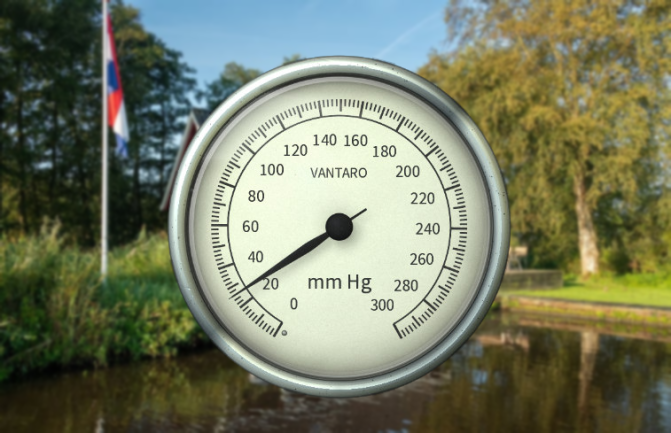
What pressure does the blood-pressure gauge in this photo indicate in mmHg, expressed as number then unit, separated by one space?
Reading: 26 mmHg
